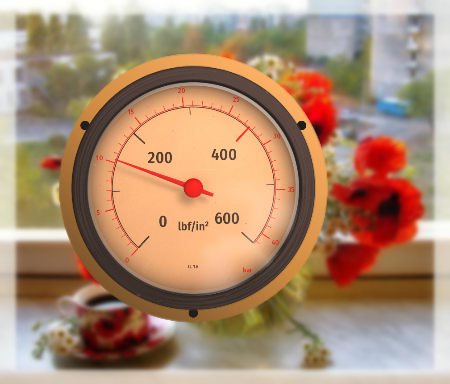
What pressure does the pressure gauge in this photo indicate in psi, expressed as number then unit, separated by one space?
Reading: 150 psi
